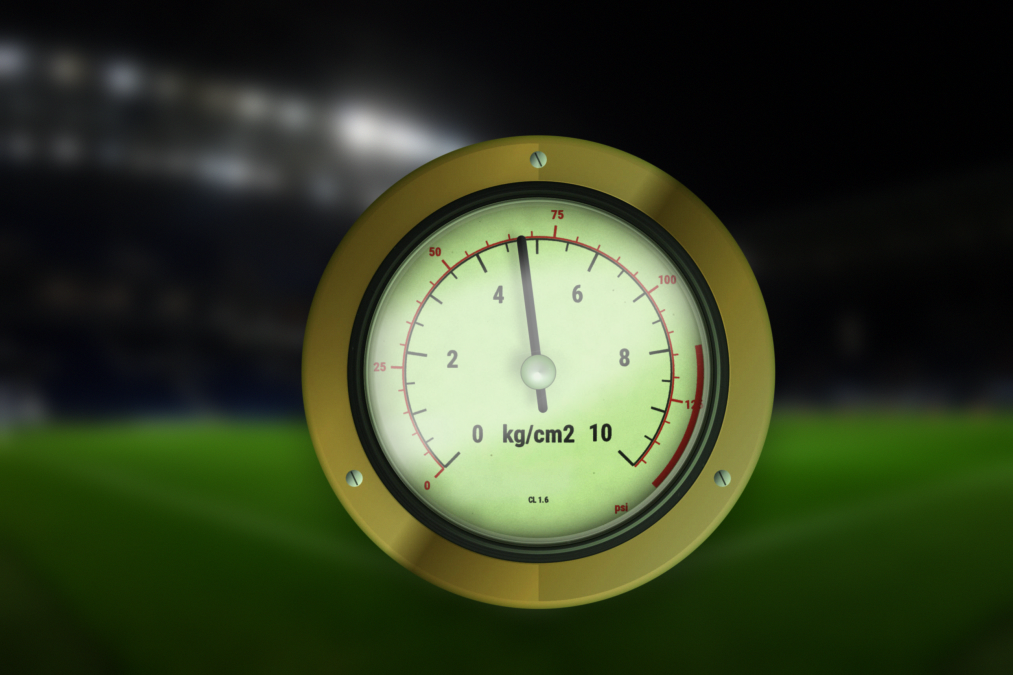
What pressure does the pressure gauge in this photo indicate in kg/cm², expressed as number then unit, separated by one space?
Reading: 4.75 kg/cm²
